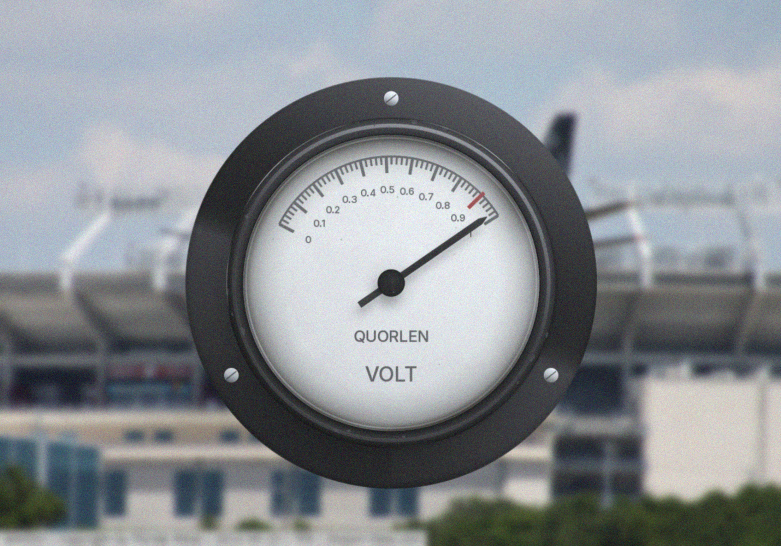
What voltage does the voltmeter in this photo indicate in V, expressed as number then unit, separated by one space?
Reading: 0.98 V
